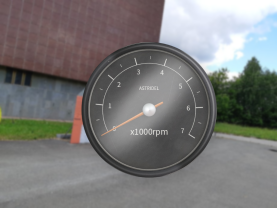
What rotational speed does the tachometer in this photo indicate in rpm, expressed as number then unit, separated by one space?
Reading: 0 rpm
